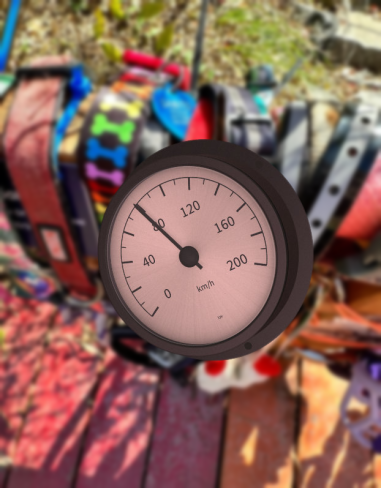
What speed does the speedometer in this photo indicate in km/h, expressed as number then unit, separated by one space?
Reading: 80 km/h
